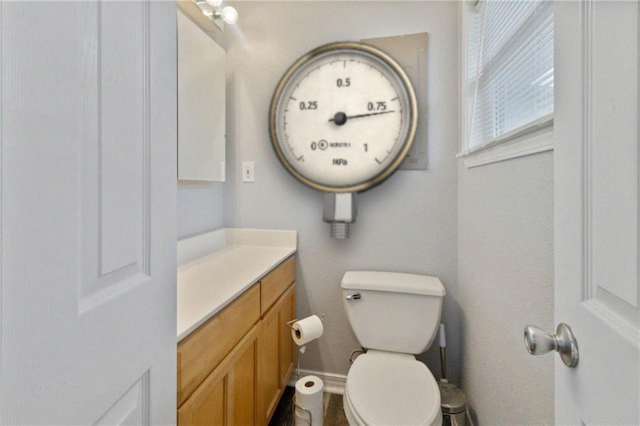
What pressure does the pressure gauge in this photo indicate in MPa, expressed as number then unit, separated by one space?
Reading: 0.8 MPa
